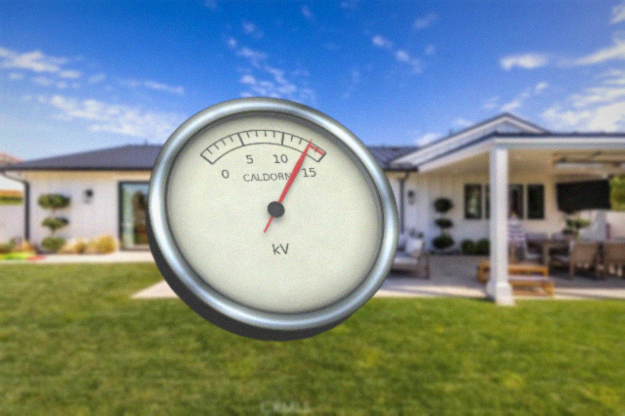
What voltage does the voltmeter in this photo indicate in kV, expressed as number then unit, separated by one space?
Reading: 13 kV
